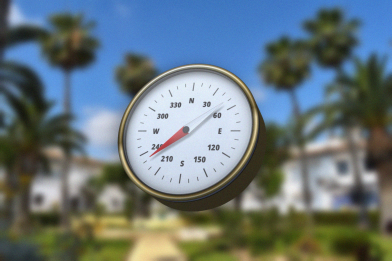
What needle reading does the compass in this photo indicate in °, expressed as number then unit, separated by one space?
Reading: 230 °
